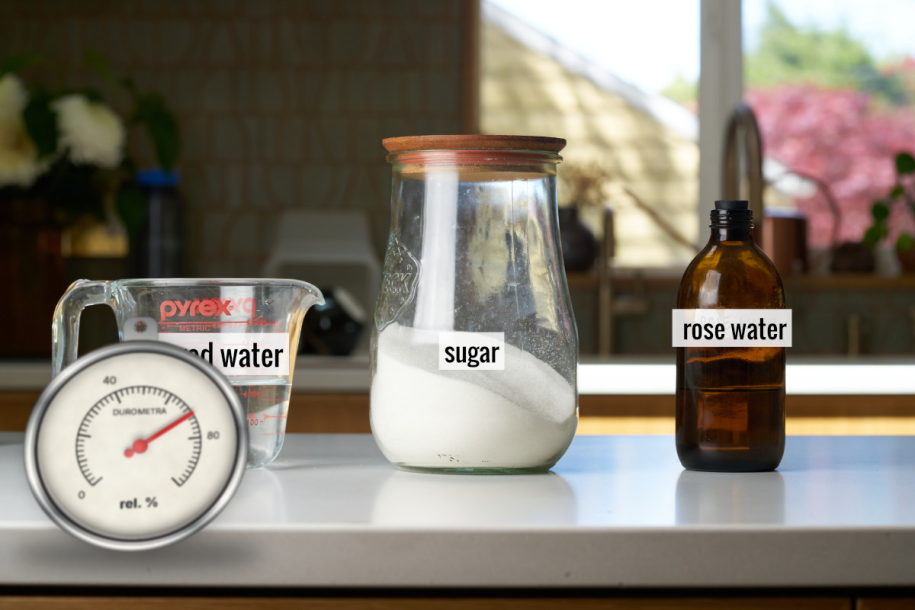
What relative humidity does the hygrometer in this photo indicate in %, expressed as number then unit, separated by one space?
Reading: 70 %
